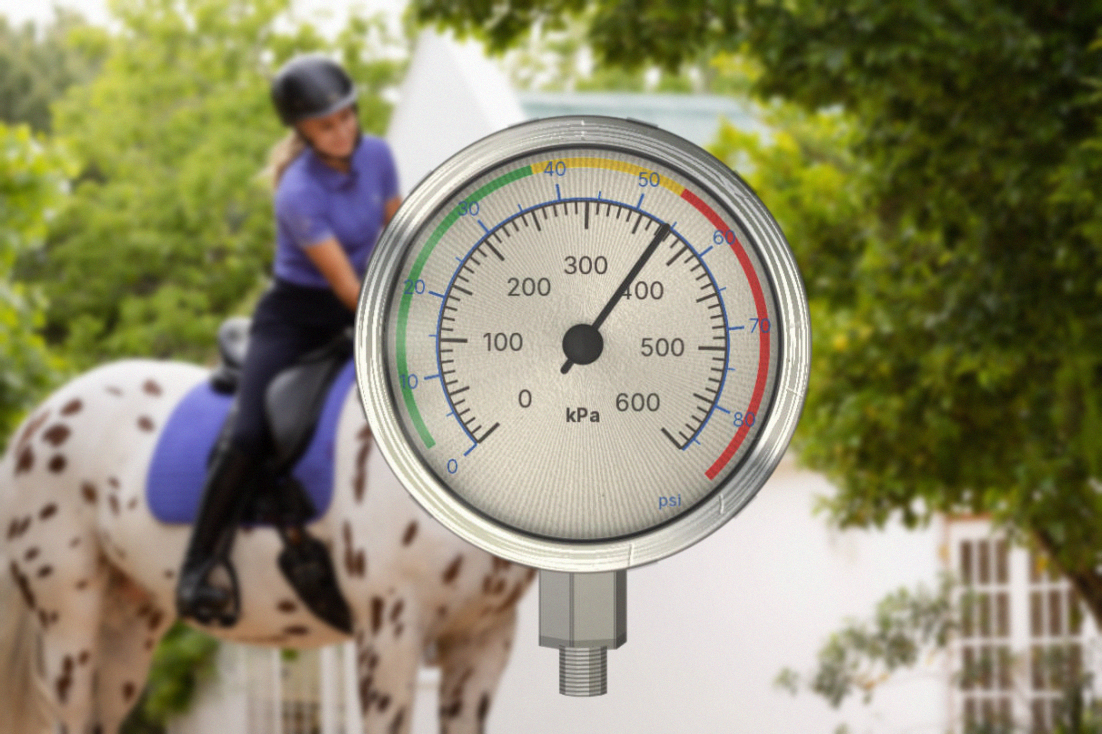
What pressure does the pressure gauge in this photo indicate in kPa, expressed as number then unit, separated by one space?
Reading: 375 kPa
